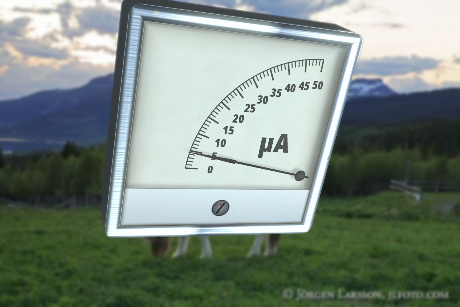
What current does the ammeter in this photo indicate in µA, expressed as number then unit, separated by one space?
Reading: 5 µA
